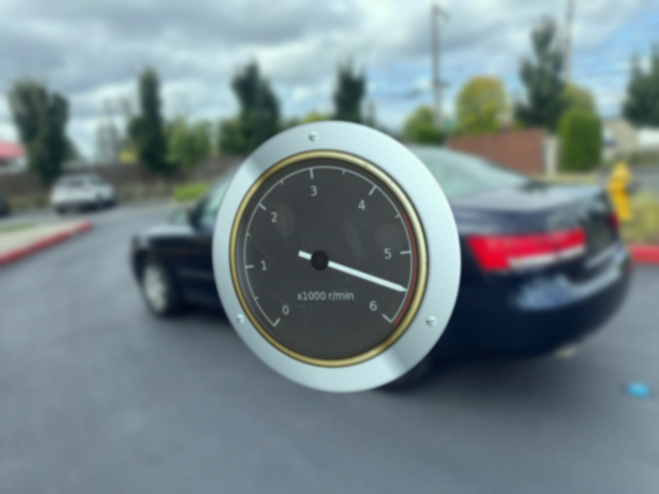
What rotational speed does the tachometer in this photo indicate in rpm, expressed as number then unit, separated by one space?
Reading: 5500 rpm
